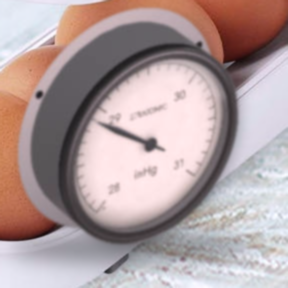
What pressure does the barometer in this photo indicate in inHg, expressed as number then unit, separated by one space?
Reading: 28.9 inHg
